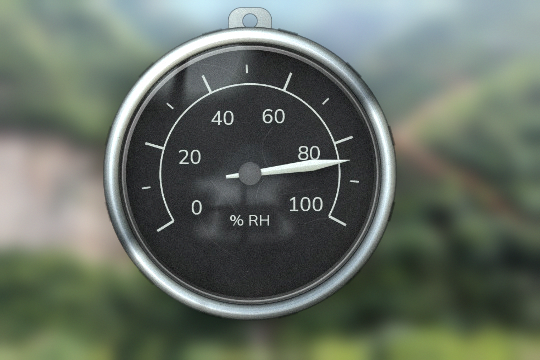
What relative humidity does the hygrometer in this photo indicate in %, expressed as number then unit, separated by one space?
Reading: 85 %
